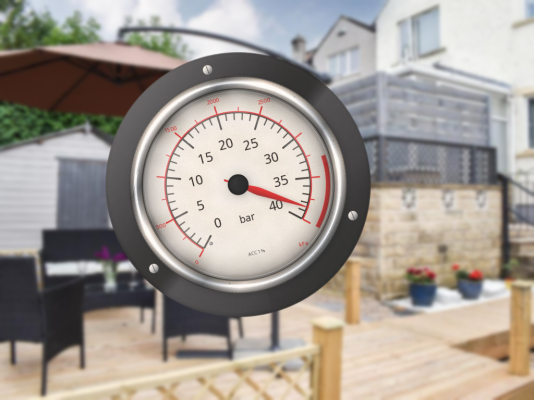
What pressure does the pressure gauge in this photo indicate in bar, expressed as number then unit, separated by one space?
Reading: 38.5 bar
